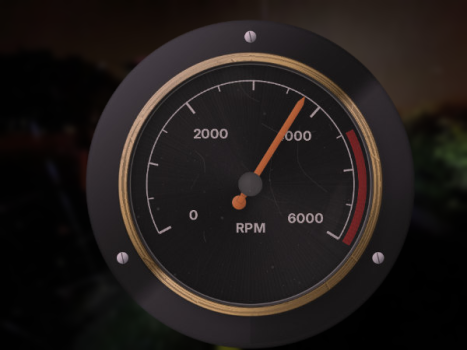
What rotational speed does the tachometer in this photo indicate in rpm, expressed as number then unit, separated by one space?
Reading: 3750 rpm
